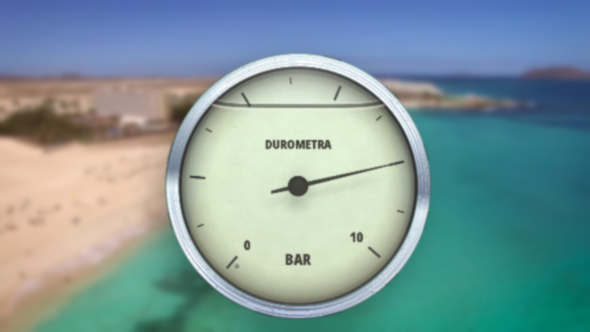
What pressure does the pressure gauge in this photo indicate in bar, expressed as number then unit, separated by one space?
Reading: 8 bar
